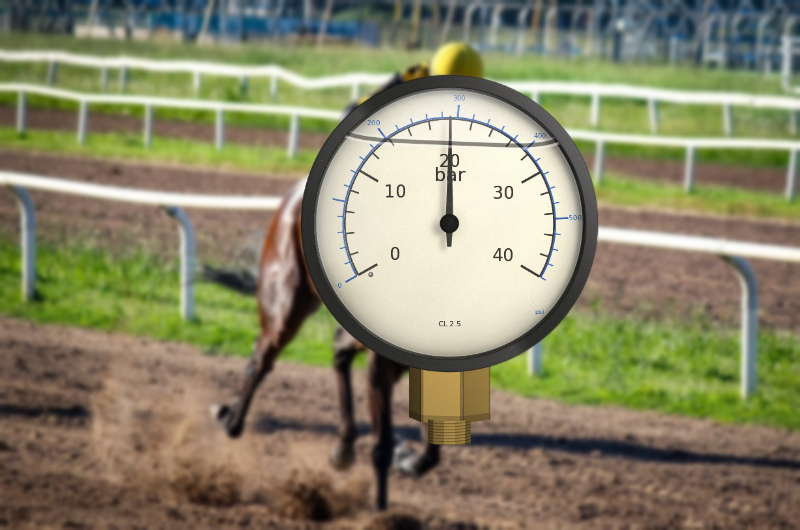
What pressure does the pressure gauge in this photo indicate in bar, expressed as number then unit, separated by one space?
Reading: 20 bar
